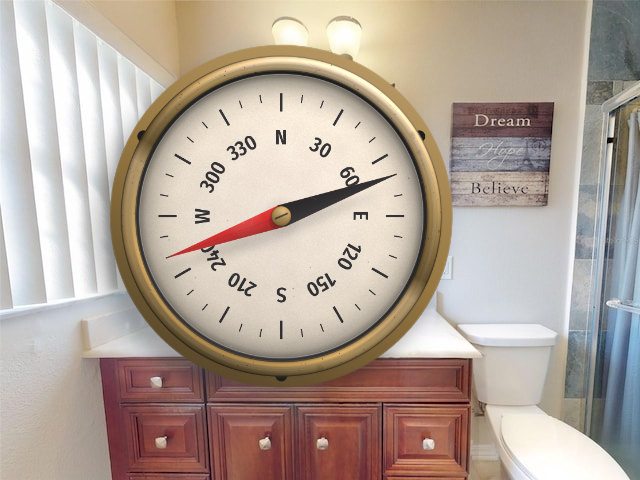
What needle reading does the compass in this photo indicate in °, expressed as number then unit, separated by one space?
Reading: 250 °
